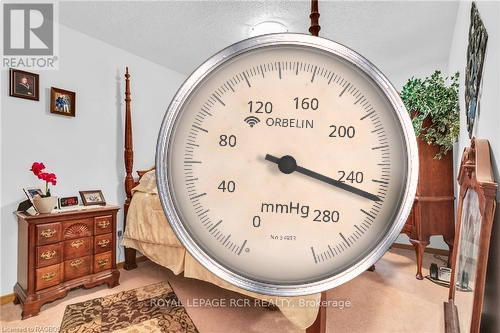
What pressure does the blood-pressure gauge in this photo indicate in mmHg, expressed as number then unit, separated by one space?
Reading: 250 mmHg
